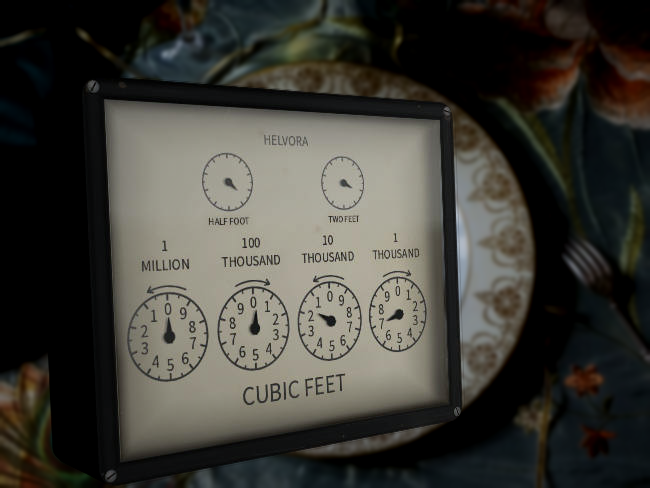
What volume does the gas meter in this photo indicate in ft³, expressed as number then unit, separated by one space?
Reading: 1700 ft³
